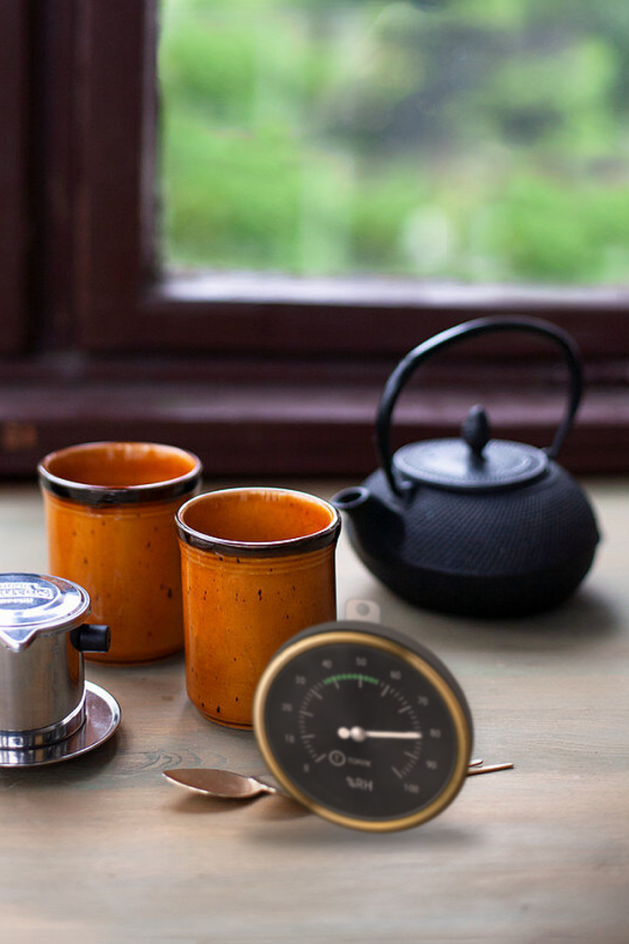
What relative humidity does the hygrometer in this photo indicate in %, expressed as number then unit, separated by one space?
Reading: 80 %
